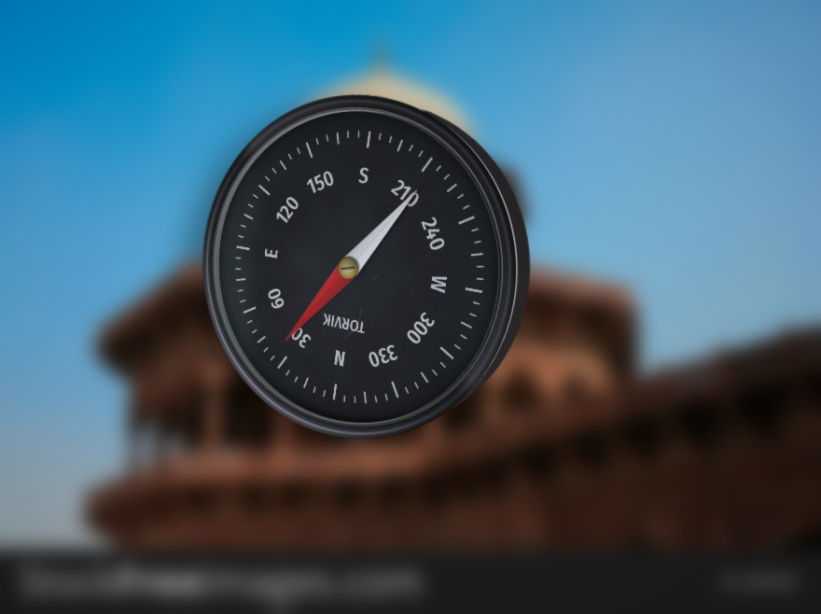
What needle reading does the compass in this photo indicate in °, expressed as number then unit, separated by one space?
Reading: 35 °
